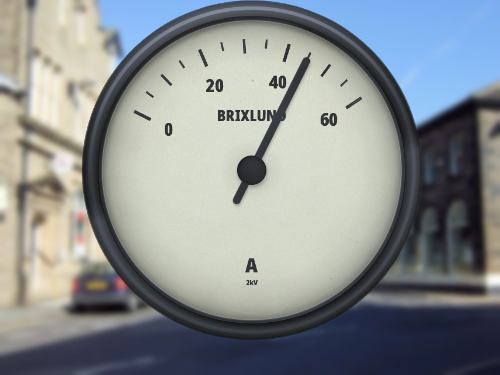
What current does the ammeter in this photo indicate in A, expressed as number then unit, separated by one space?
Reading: 45 A
